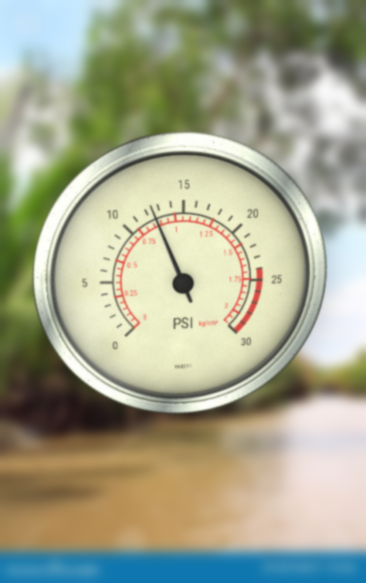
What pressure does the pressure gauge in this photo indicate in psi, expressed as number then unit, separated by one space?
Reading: 12.5 psi
